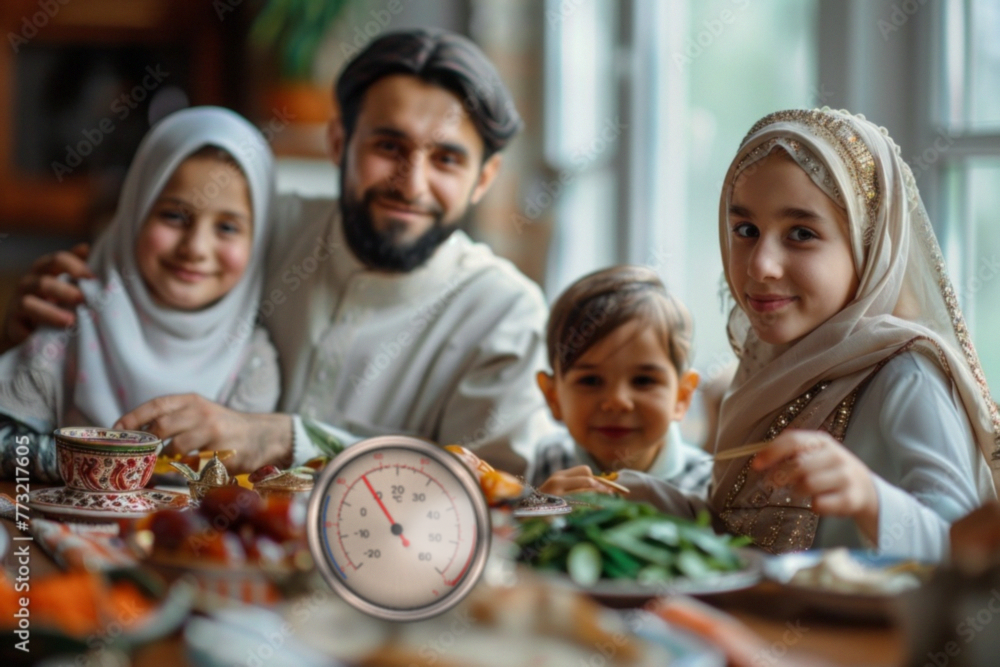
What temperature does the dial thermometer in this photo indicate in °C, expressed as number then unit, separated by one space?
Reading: 10 °C
